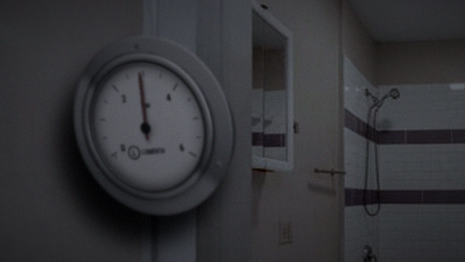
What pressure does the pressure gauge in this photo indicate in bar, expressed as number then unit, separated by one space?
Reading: 3 bar
